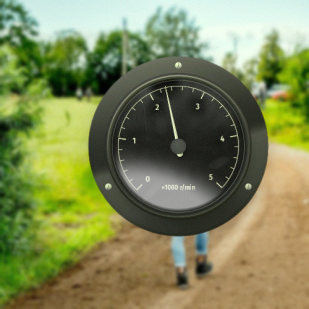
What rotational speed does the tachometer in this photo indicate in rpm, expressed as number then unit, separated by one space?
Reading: 2300 rpm
